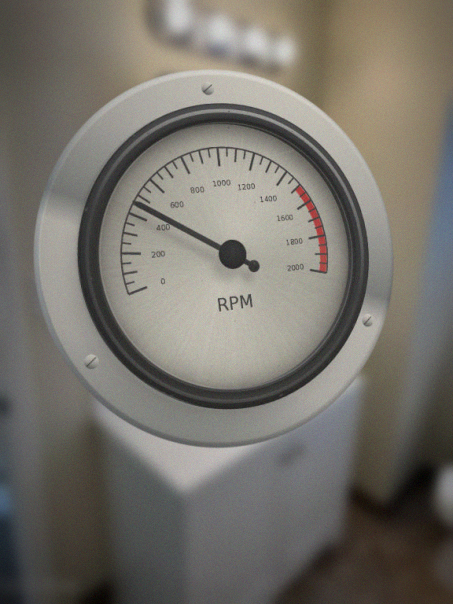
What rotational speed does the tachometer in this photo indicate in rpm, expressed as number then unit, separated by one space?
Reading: 450 rpm
